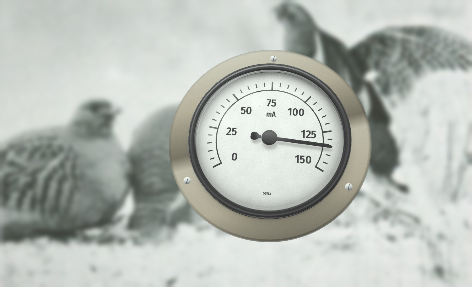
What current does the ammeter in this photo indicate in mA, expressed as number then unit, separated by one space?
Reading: 135 mA
